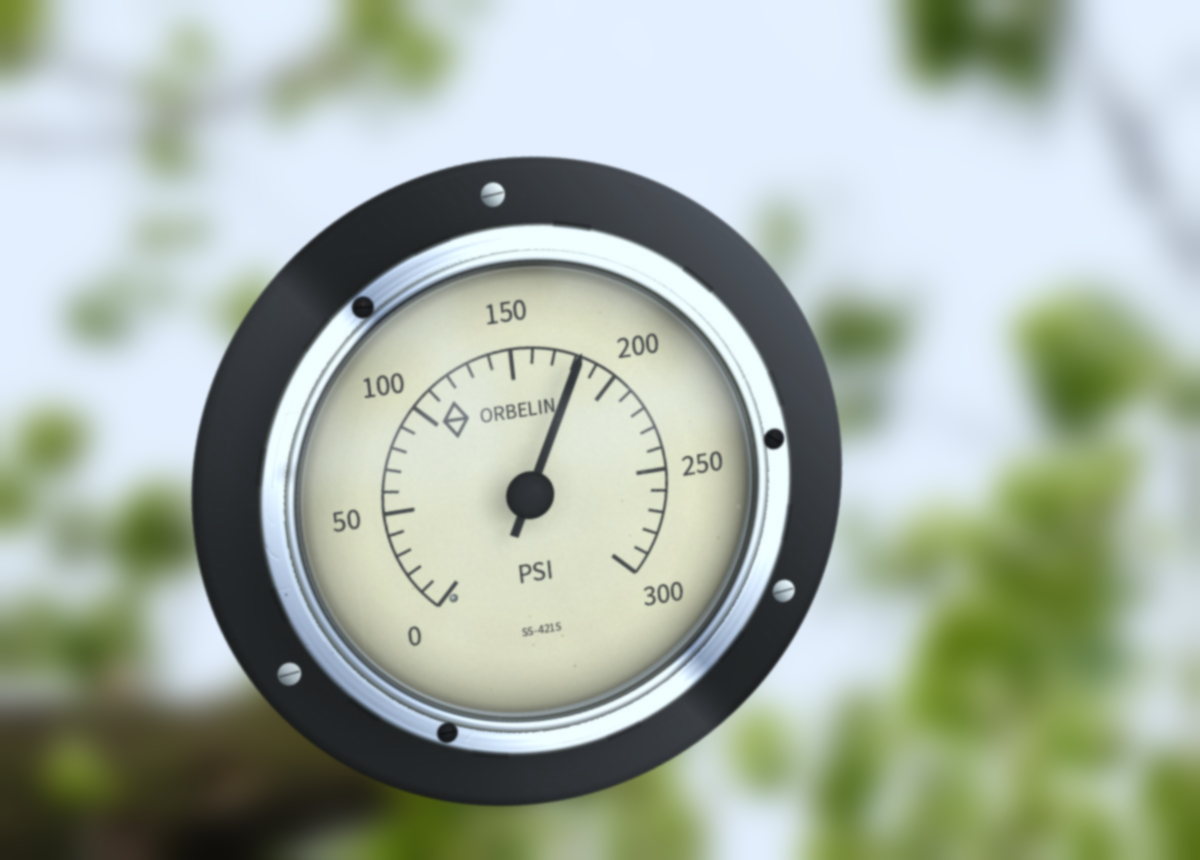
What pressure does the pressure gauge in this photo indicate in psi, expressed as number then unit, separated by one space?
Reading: 180 psi
